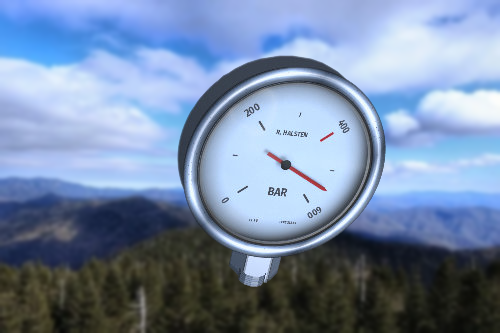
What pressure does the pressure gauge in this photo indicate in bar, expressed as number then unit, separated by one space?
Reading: 550 bar
